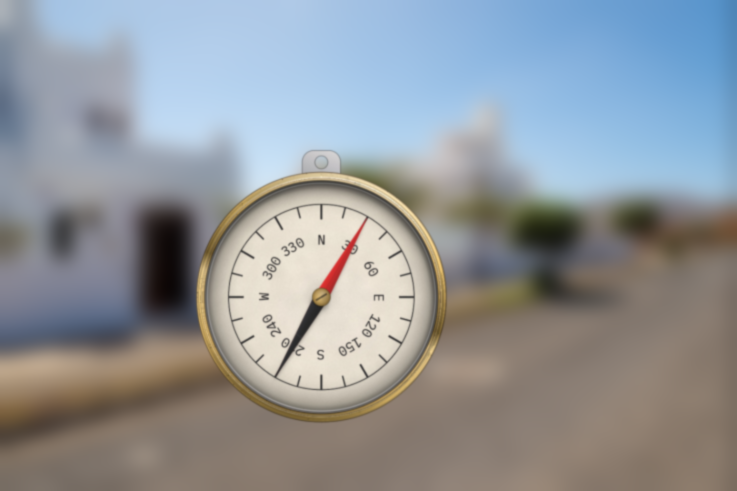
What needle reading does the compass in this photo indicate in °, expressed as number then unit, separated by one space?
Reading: 30 °
